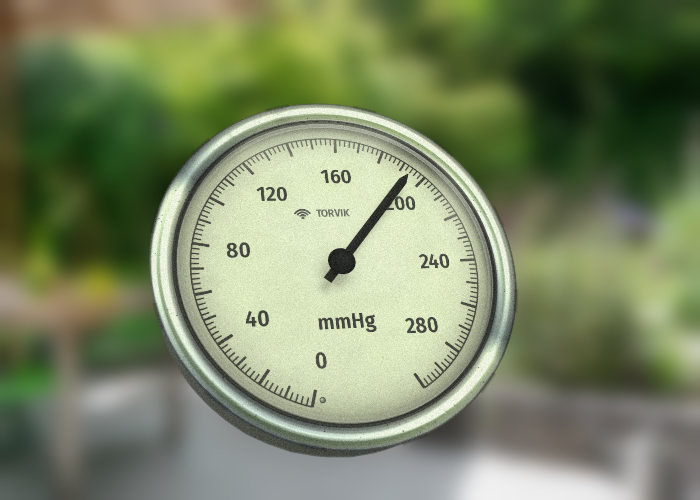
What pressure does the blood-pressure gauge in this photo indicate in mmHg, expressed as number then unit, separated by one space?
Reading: 194 mmHg
